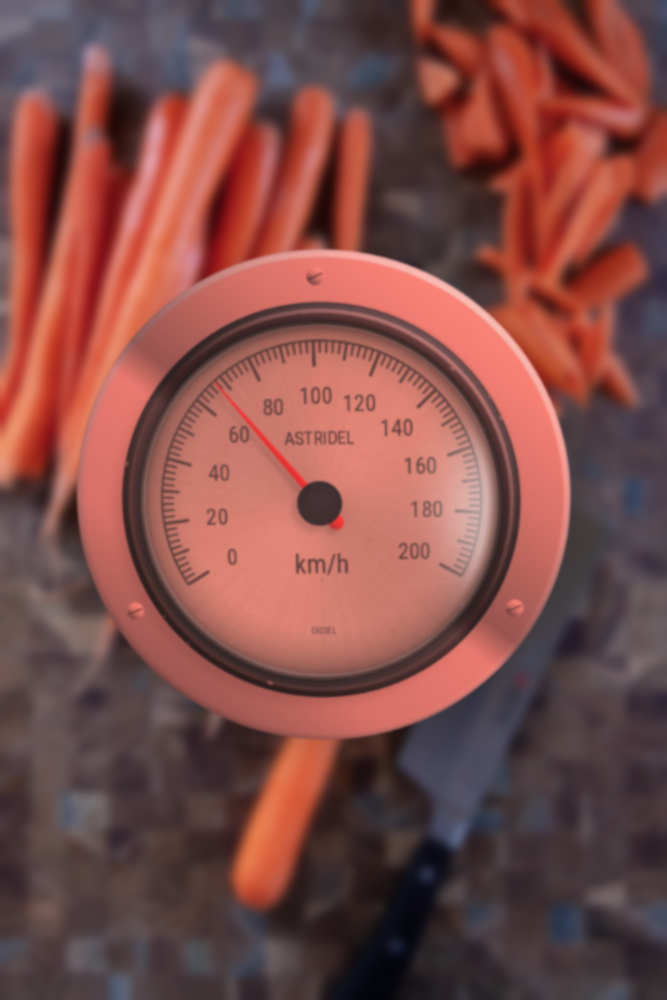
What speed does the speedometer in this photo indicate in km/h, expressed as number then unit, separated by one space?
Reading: 68 km/h
